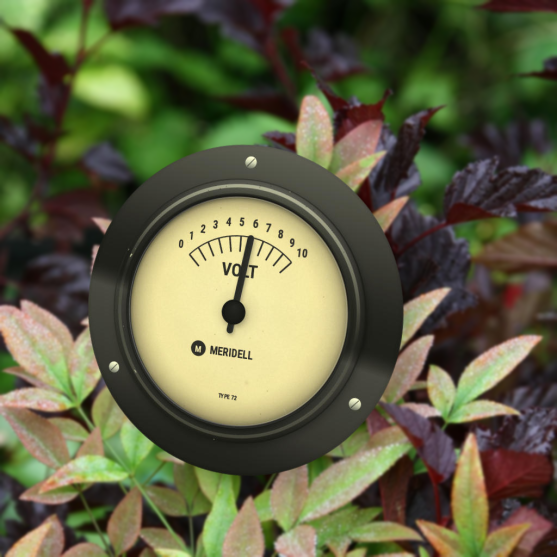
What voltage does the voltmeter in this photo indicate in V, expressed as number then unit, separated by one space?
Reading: 6 V
